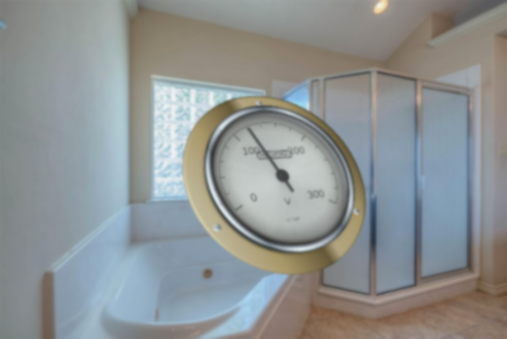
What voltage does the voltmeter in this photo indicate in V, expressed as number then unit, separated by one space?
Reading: 120 V
